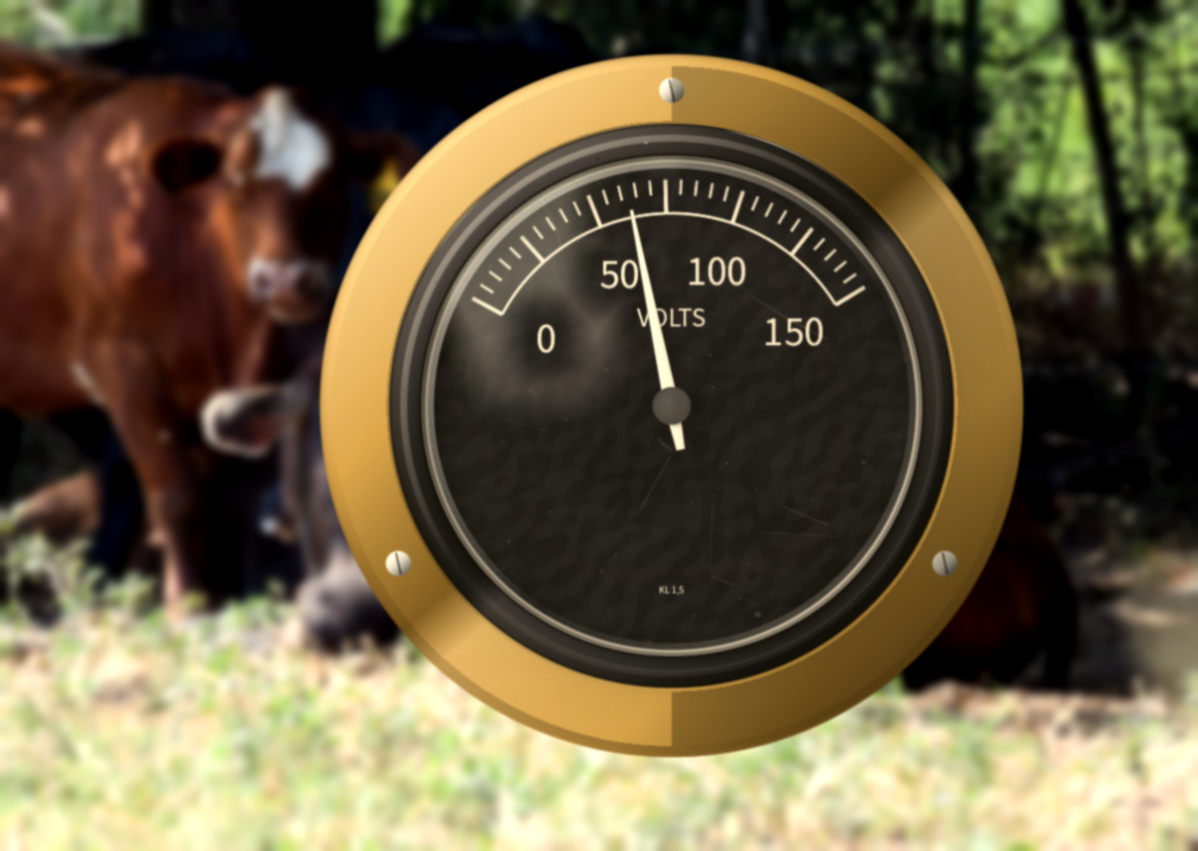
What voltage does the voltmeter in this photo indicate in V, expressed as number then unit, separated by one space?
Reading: 62.5 V
